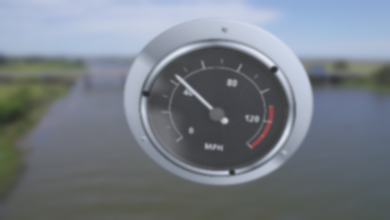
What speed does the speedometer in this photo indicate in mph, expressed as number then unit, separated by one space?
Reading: 45 mph
